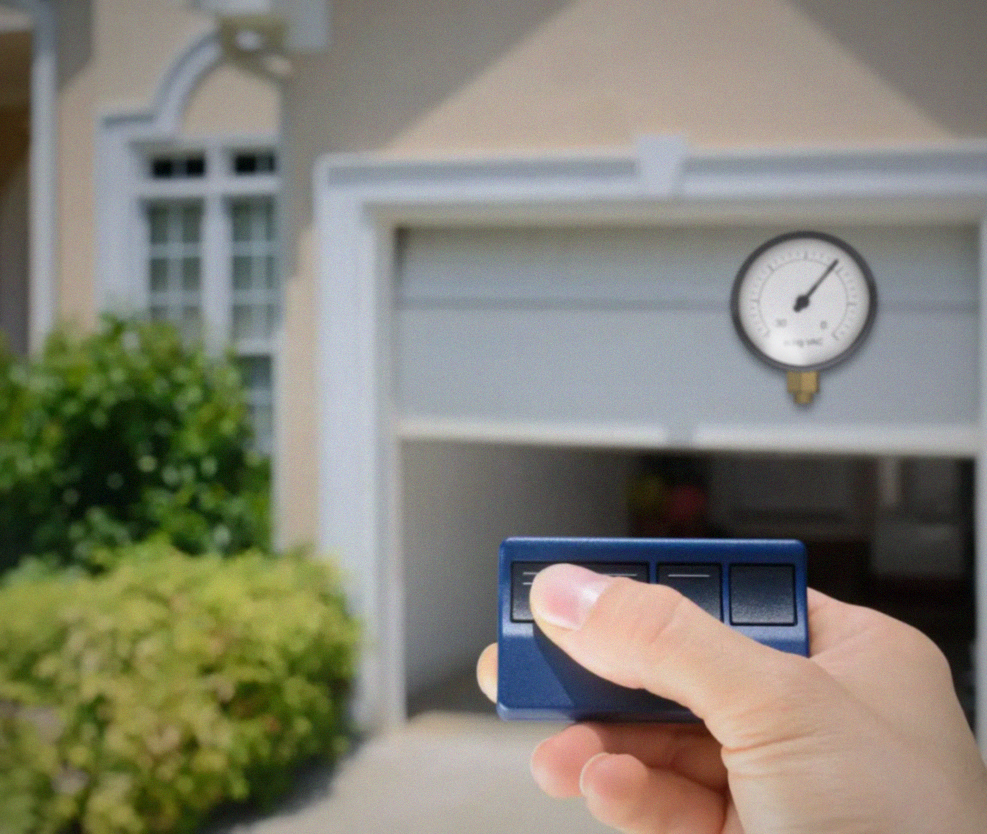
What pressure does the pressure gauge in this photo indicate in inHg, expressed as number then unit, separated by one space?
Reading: -11 inHg
